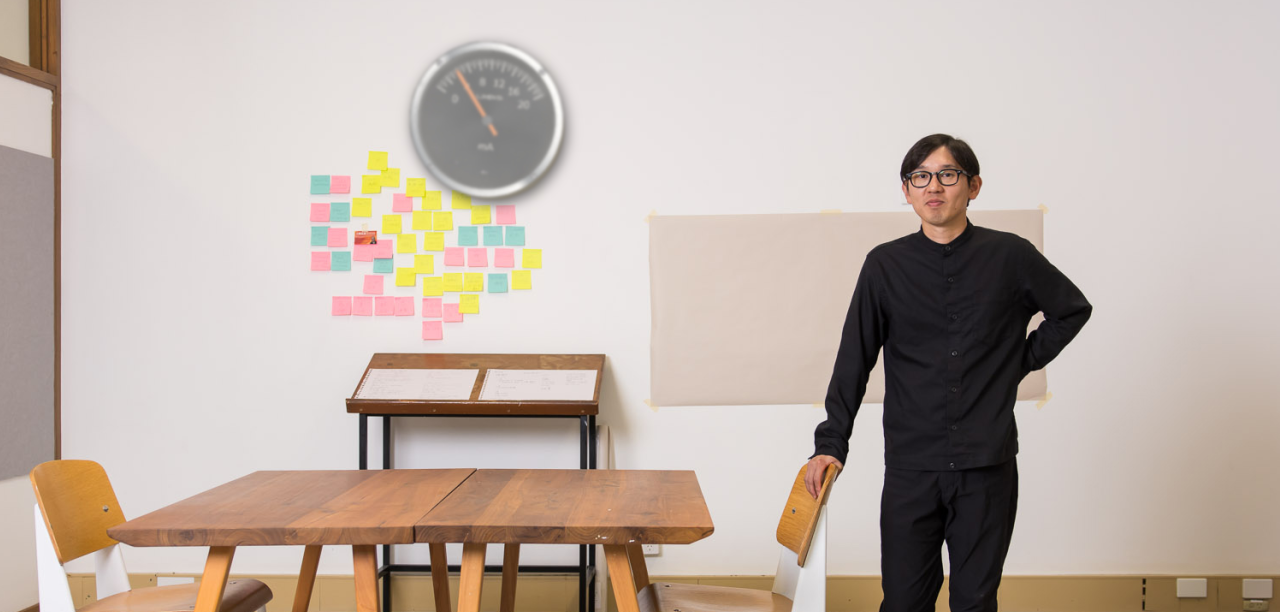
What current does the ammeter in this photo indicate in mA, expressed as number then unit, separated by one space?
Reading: 4 mA
